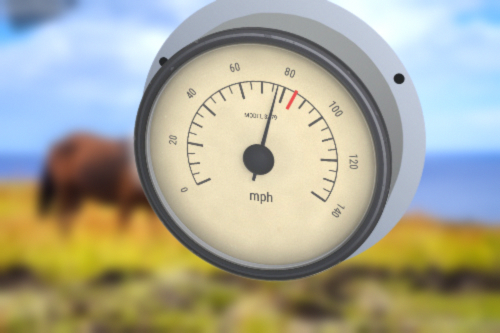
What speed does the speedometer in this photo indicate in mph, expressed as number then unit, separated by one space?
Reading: 77.5 mph
